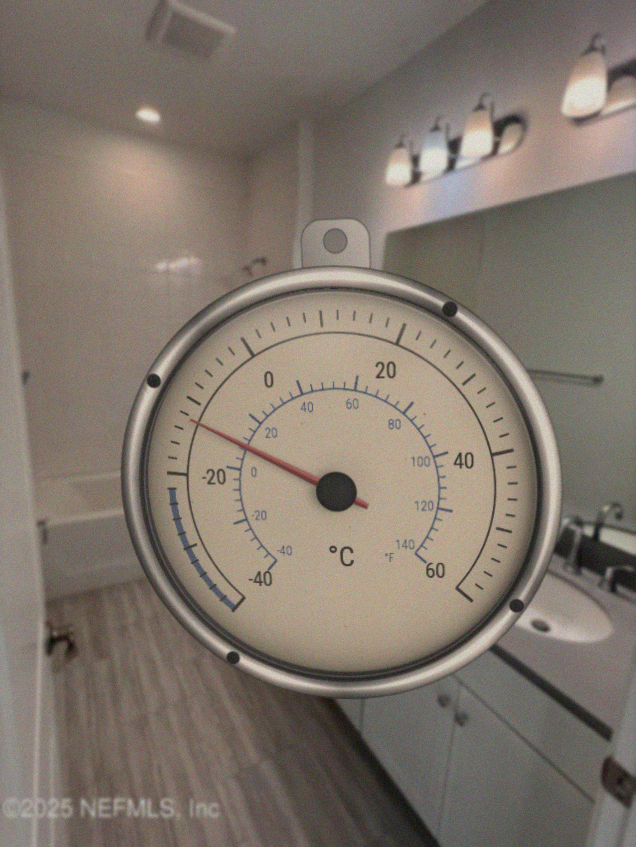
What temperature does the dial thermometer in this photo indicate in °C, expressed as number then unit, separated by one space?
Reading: -12 °C
